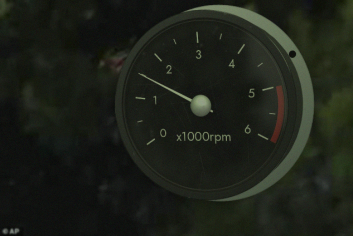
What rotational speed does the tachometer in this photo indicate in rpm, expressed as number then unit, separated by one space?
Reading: 1500 rpm
